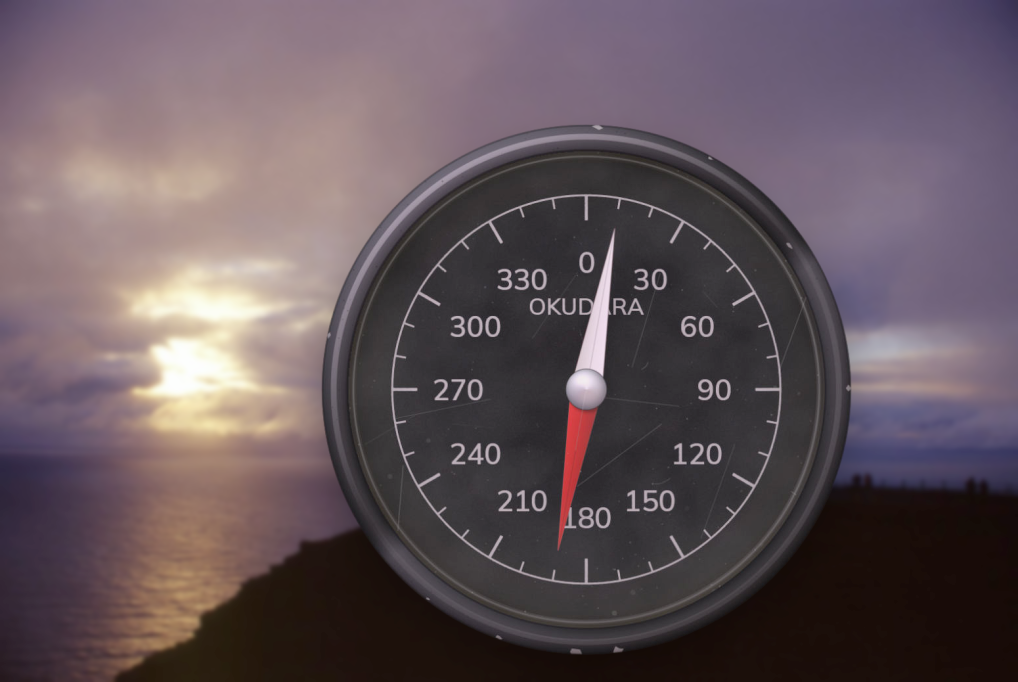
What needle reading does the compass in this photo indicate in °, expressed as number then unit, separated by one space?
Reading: 190 °
